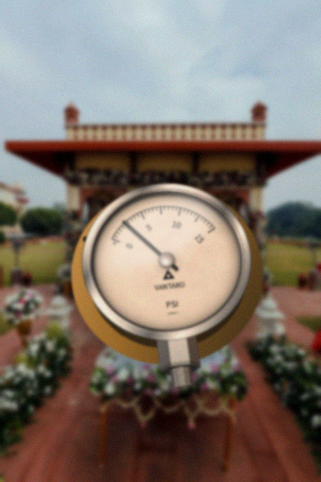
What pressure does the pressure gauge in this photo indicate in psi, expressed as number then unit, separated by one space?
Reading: 2.5 psi
